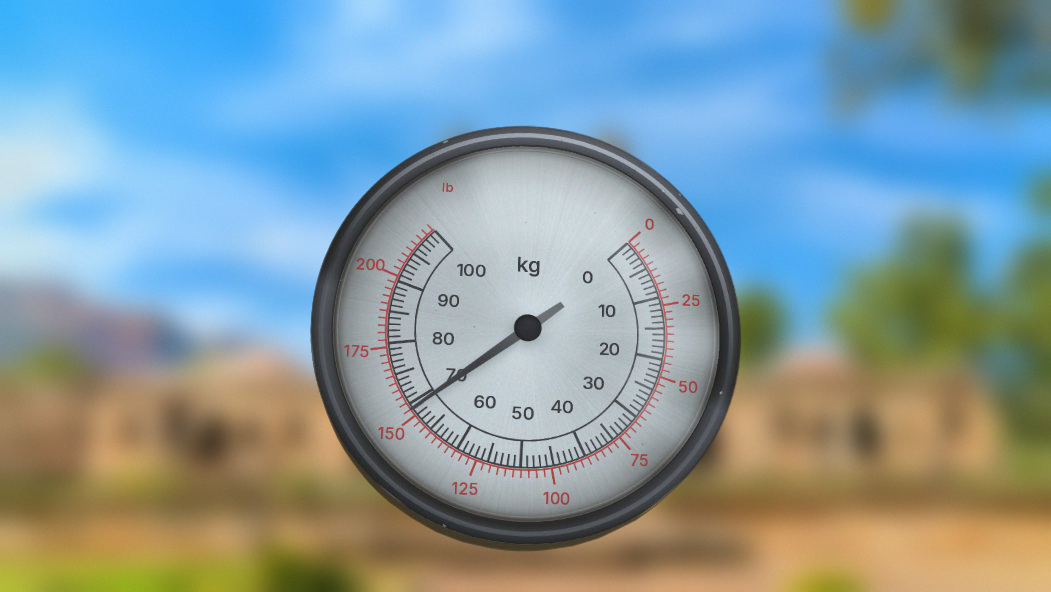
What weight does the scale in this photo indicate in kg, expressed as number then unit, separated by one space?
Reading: 69 kg
